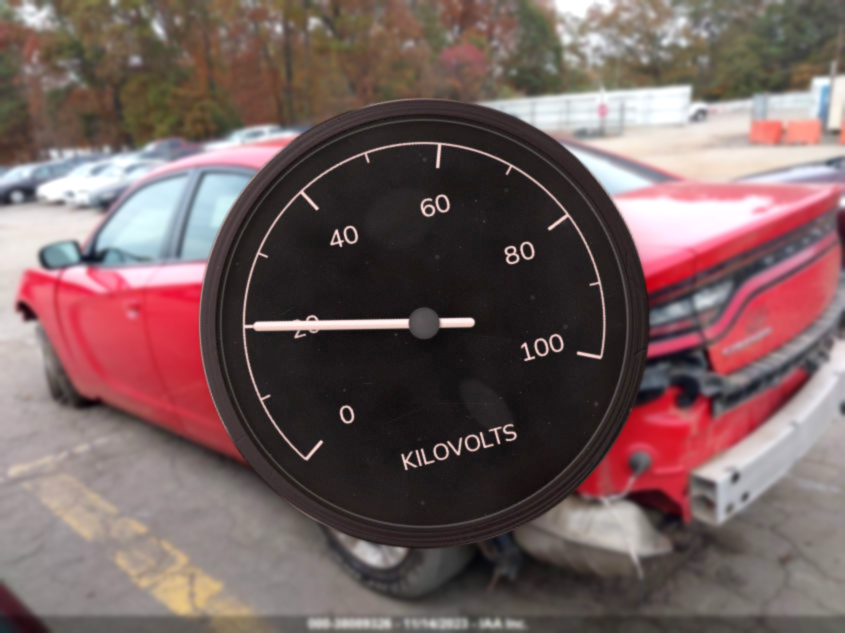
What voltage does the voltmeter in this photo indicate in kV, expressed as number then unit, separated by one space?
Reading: 20 kV
